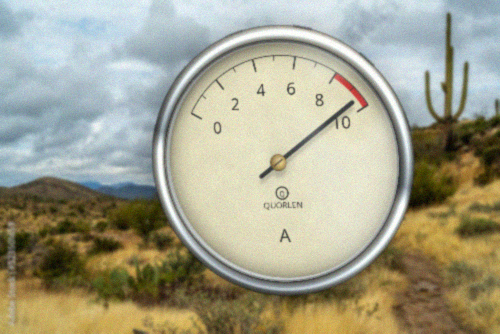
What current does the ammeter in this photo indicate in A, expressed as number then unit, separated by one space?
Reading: 9.5 A
